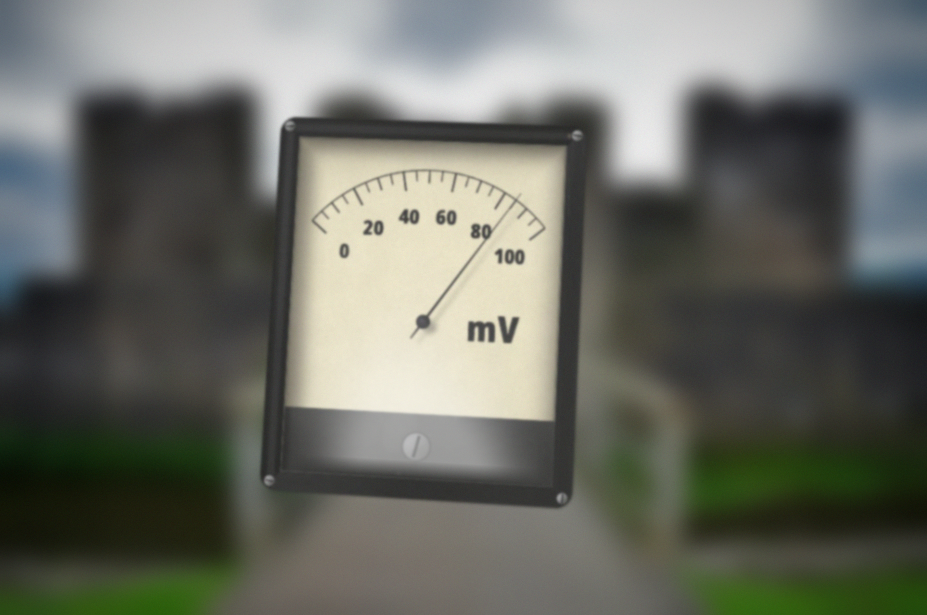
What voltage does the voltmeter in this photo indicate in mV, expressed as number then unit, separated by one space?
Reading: 85 mV
